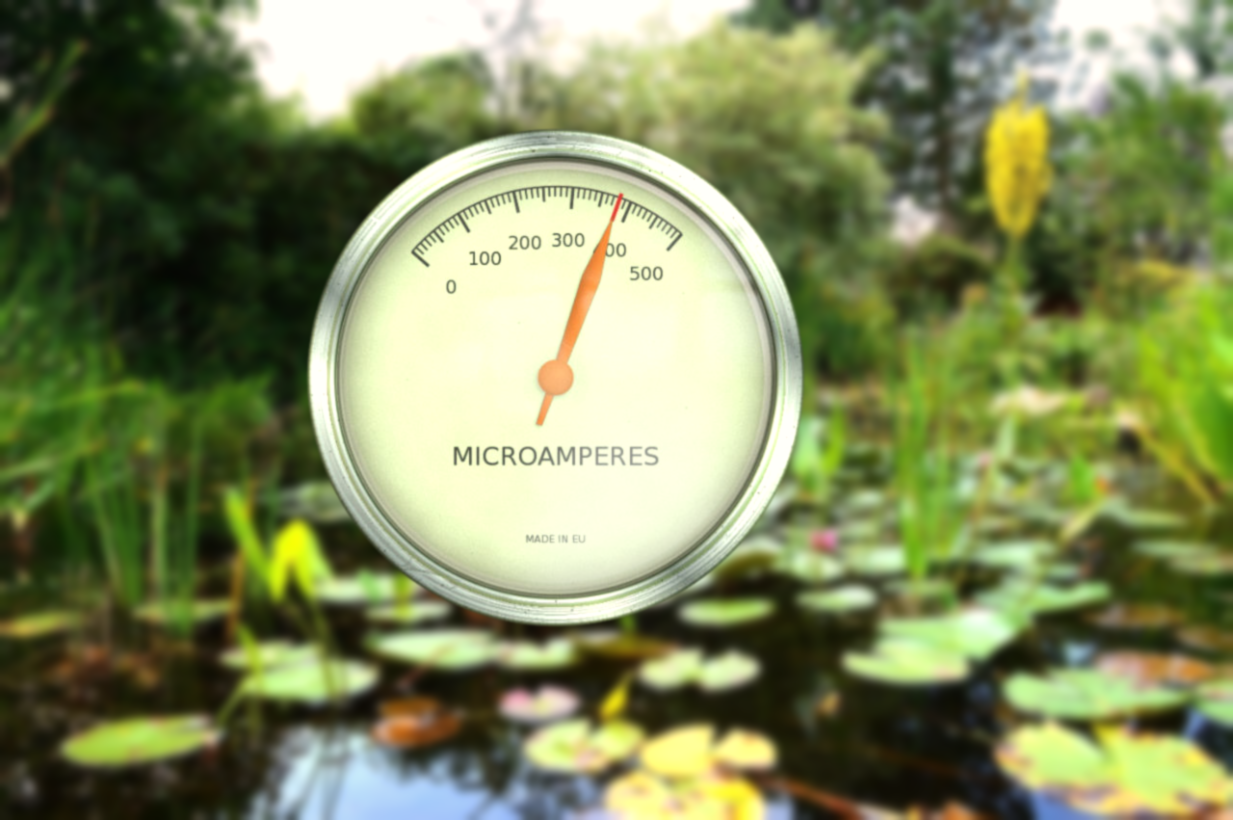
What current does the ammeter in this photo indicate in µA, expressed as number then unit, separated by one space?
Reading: 380 µA
